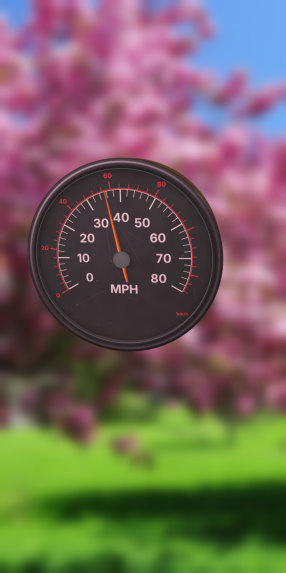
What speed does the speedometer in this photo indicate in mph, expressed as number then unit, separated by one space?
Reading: 36 mph
